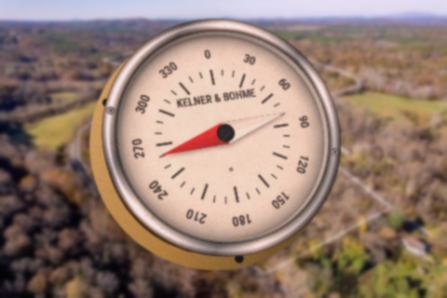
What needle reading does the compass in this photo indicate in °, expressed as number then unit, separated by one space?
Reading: 260 °
